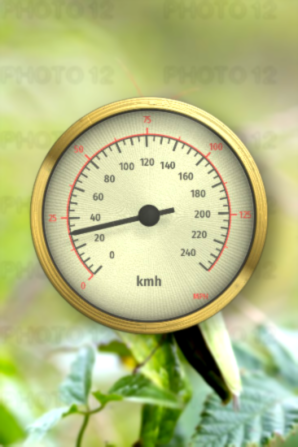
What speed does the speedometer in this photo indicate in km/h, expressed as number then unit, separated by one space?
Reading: 30 km/h
